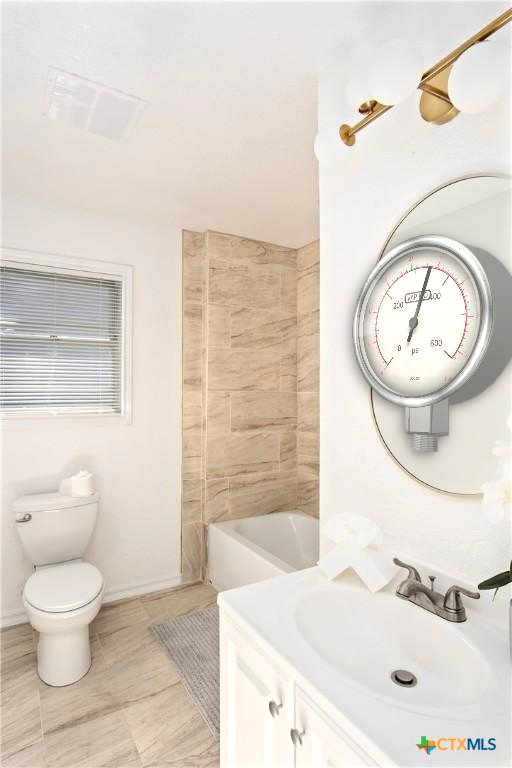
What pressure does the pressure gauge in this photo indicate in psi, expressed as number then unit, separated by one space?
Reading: 350 psi
